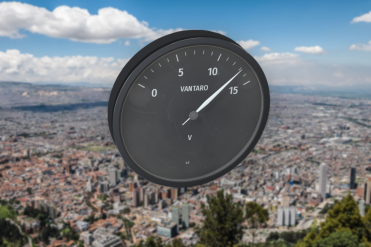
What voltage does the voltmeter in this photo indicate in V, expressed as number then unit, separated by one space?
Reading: 13 V
